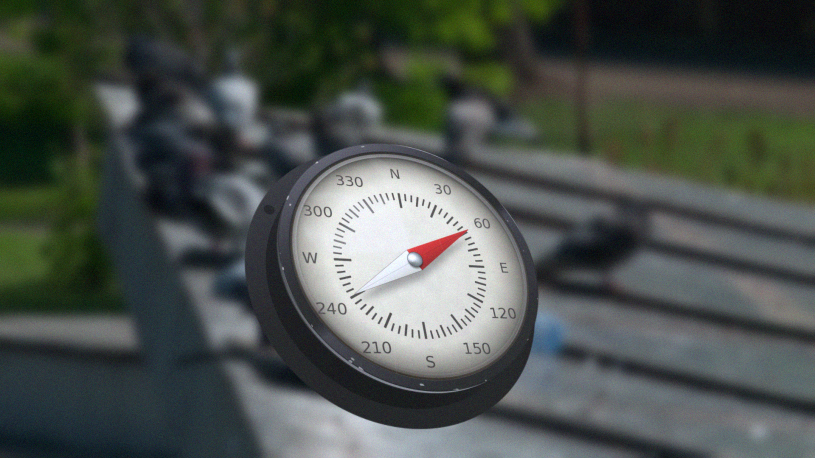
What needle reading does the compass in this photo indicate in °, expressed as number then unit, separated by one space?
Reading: 60 °
